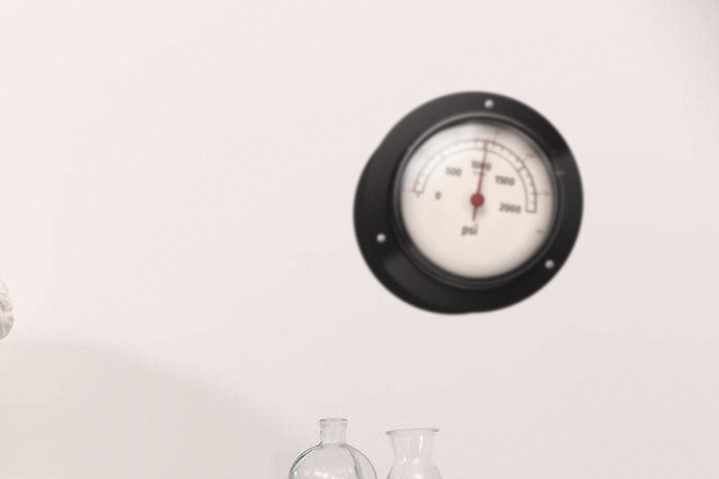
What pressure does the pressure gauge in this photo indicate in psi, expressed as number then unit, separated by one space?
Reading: 1000 psi
